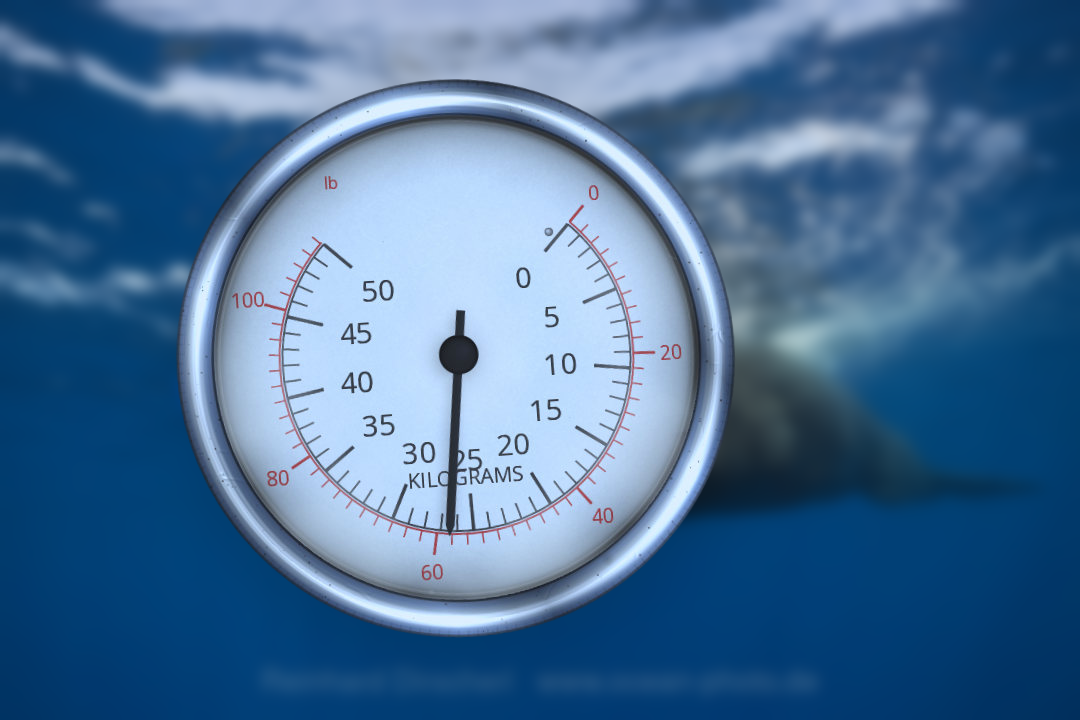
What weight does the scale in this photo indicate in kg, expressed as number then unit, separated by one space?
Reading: 26.5 kg
